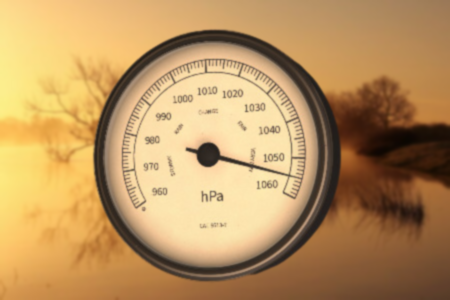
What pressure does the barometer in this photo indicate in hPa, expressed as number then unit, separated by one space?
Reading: 1055 hPa
